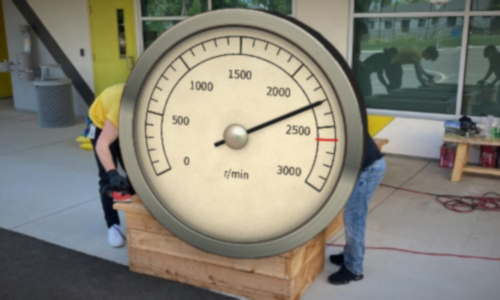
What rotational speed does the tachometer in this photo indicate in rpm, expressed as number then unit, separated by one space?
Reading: 2300 rpm
